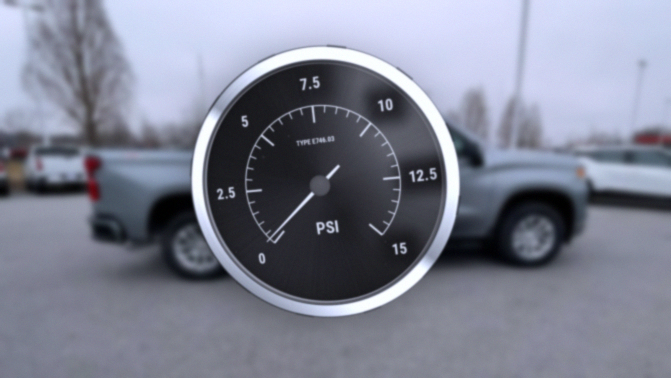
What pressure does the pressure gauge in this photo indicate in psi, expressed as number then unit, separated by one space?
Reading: 0.25 psi
